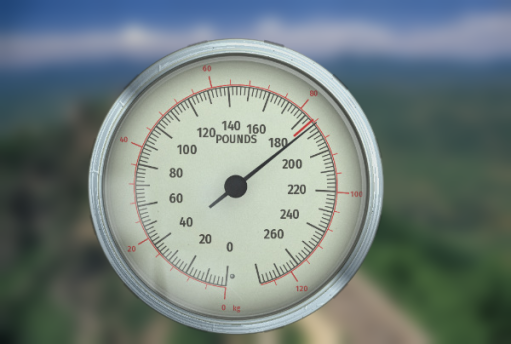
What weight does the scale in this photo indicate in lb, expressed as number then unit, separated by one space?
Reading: 186 lb
